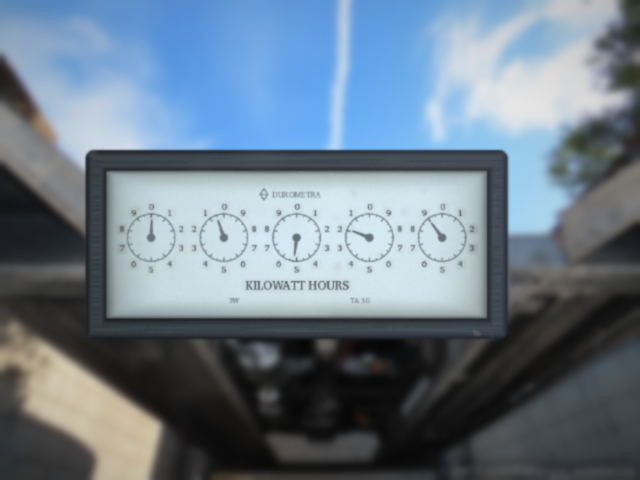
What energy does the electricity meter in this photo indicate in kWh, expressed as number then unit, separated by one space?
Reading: 519 kWh
